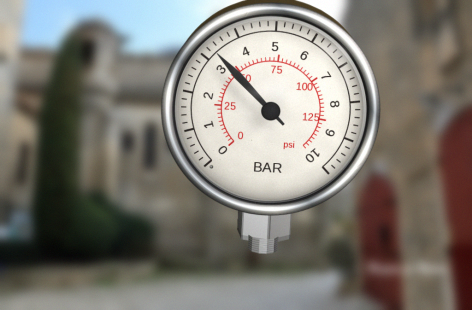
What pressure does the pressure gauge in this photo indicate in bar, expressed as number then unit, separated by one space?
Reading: 3.3 bar
